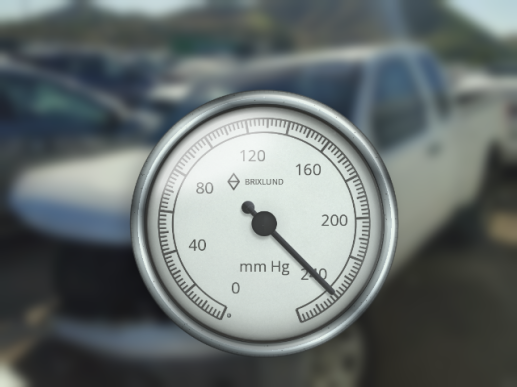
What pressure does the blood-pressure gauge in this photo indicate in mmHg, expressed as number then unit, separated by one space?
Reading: 240 mmHg
